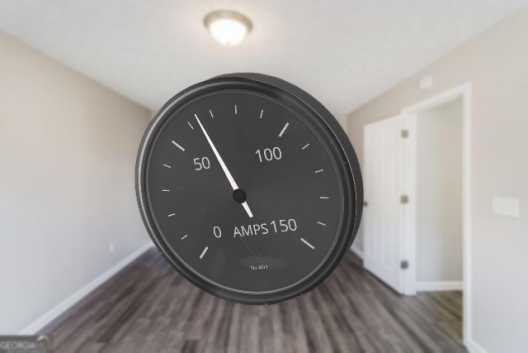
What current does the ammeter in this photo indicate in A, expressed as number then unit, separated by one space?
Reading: 65 A
